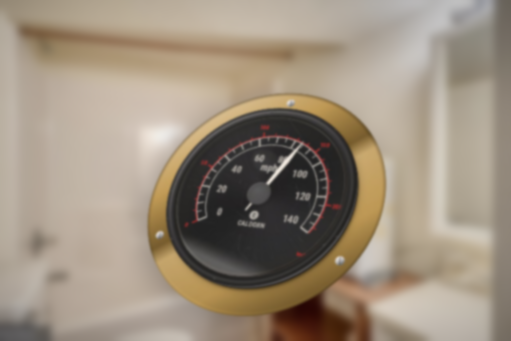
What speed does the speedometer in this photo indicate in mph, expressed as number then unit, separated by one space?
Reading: 85 mph
